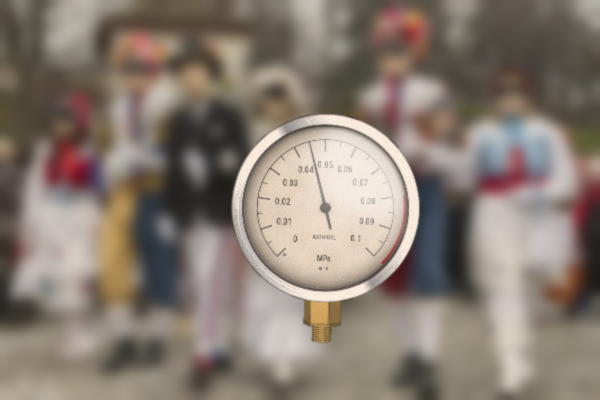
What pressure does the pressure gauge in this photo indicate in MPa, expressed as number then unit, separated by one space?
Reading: 0.045 MPa
